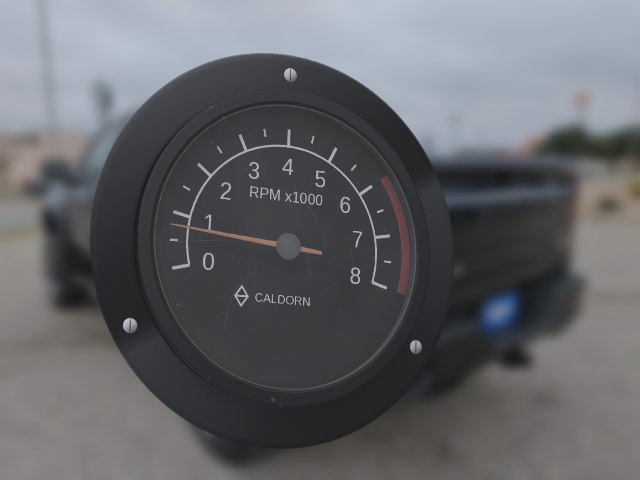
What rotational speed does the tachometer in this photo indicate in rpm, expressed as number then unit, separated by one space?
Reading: 750 rpm
